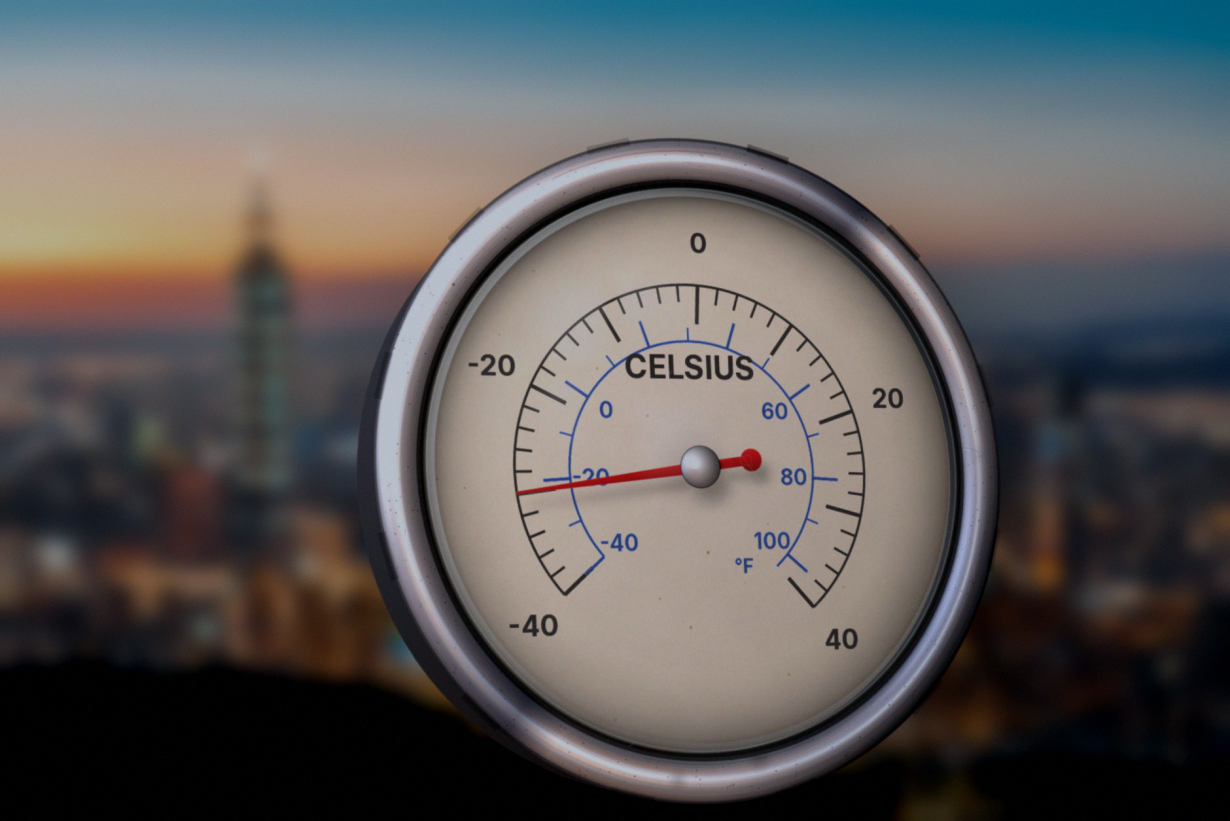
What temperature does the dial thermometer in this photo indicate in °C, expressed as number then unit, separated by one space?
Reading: -30 °C
